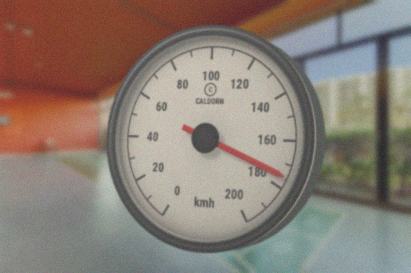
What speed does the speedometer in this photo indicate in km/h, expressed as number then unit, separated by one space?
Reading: 175 km/h
